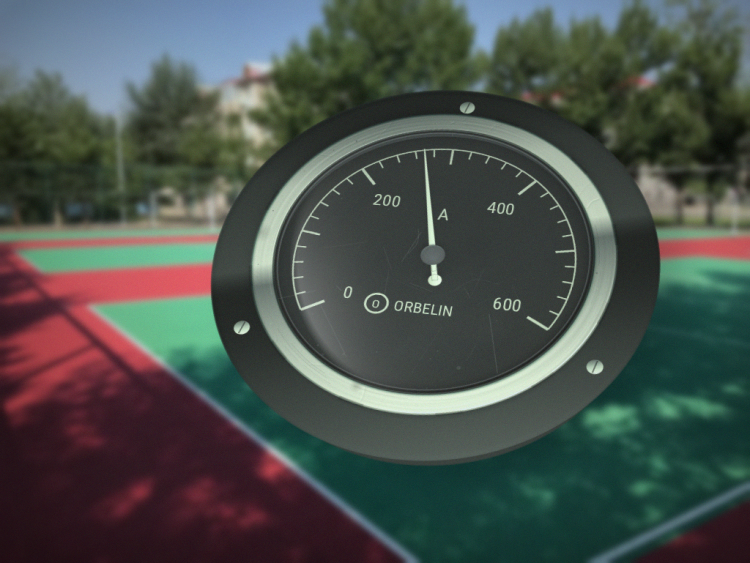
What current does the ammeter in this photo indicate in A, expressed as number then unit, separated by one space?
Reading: 270 A
